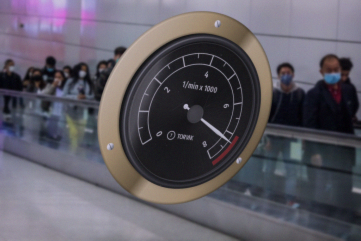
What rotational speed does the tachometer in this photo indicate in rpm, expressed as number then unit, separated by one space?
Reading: 7250 rpm
